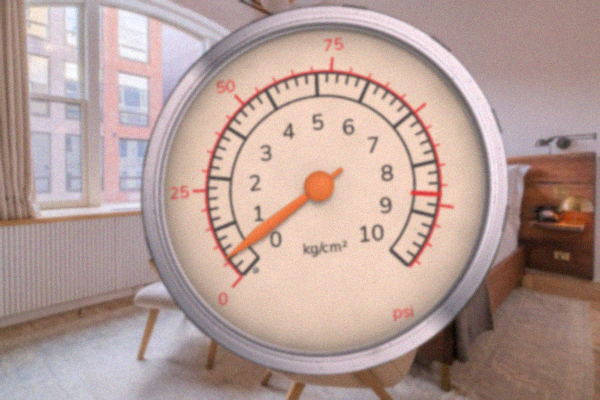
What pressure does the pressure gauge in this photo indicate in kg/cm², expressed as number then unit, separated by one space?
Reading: 0.4 kg/cm²
